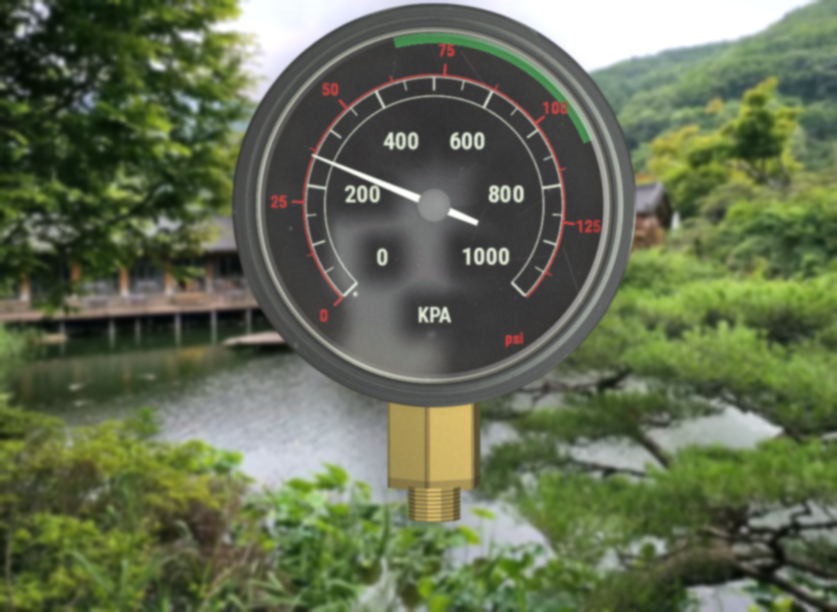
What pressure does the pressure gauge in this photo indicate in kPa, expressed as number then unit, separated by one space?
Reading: 250 kPa
